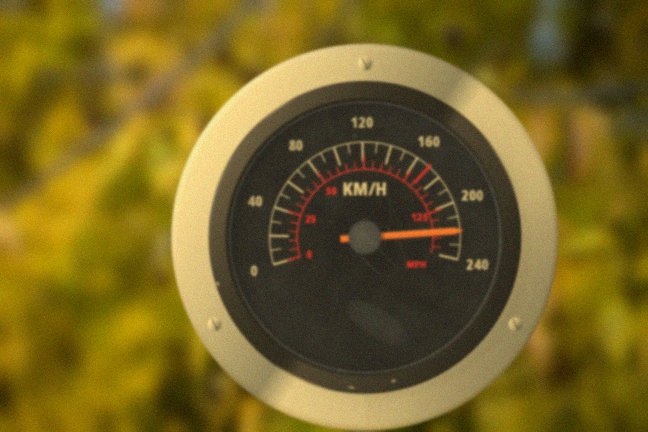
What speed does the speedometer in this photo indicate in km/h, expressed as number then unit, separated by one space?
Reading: 220 km/h
